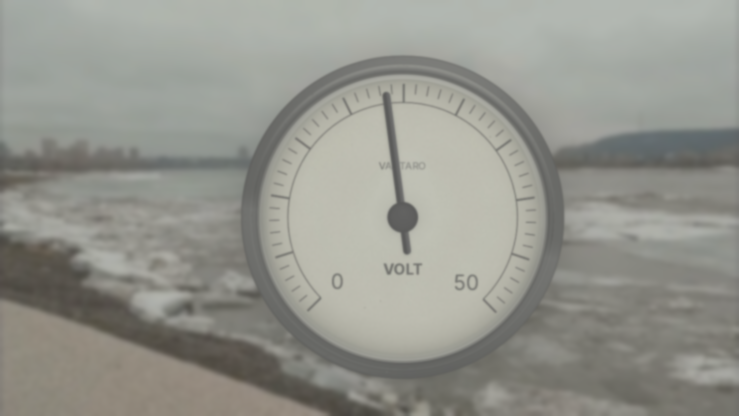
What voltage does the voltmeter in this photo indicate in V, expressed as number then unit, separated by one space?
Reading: 23.5 V
